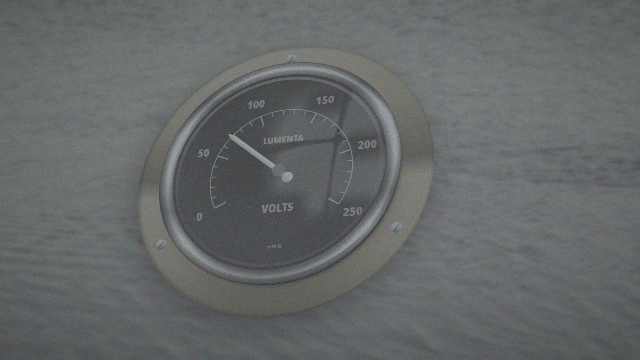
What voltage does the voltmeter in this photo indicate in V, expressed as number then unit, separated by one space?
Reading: 70 V
